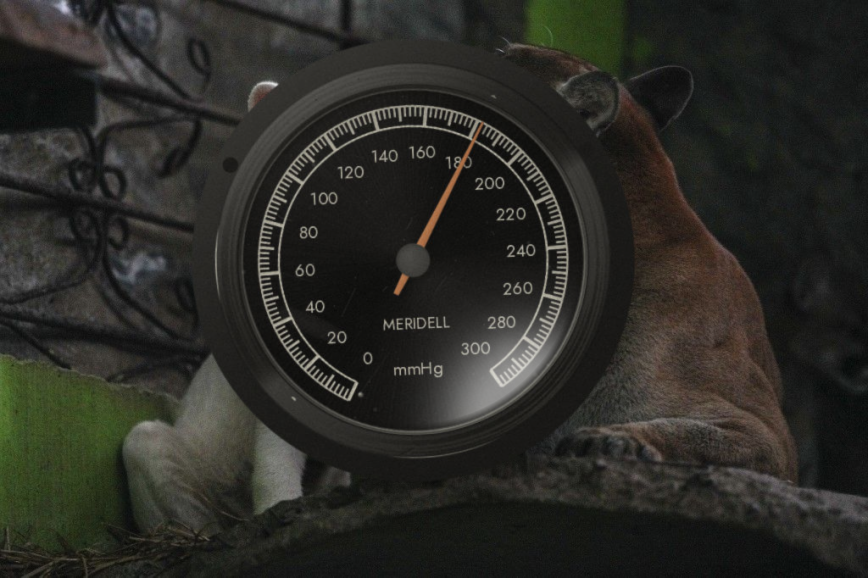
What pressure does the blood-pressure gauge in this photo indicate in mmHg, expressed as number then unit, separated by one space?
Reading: 182 mmHg
